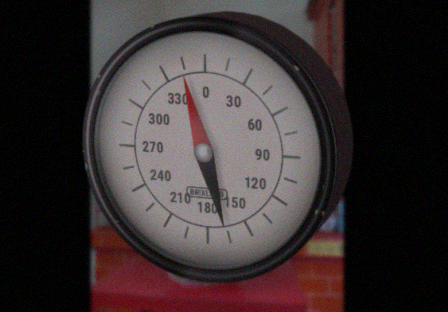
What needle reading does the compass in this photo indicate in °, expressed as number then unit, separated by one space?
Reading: 345 °
